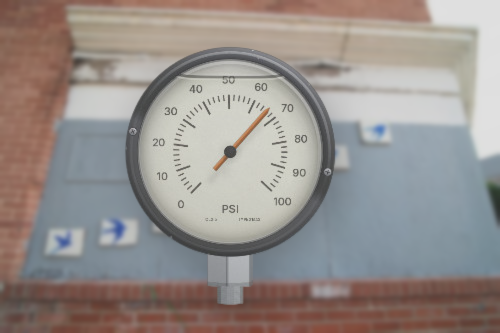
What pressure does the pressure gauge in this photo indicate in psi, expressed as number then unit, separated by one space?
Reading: 66 psi
